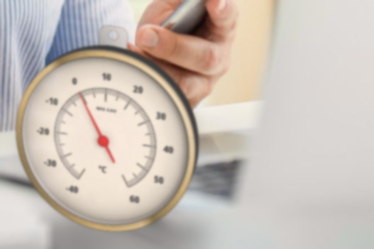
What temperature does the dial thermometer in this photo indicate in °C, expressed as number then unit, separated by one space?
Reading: 0 °C
